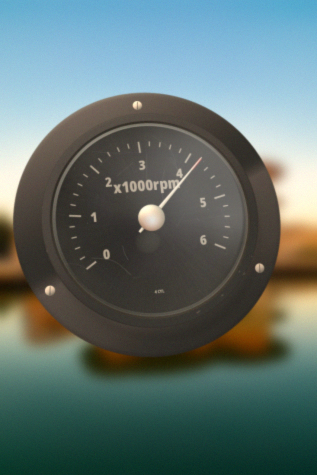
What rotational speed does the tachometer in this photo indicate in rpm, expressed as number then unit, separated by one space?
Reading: 4200 rpm
